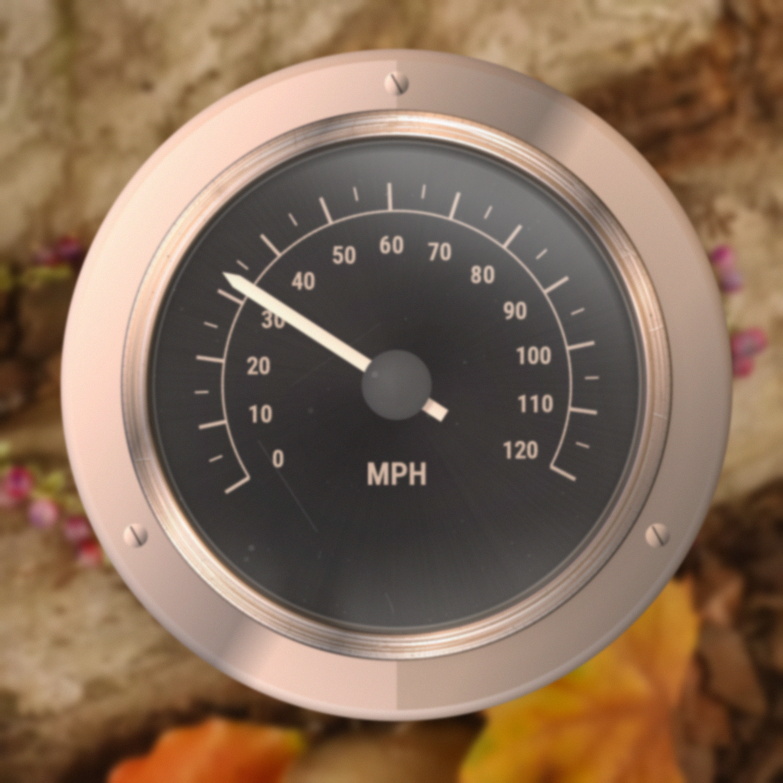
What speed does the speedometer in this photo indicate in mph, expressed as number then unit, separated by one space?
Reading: 32.5 mph
